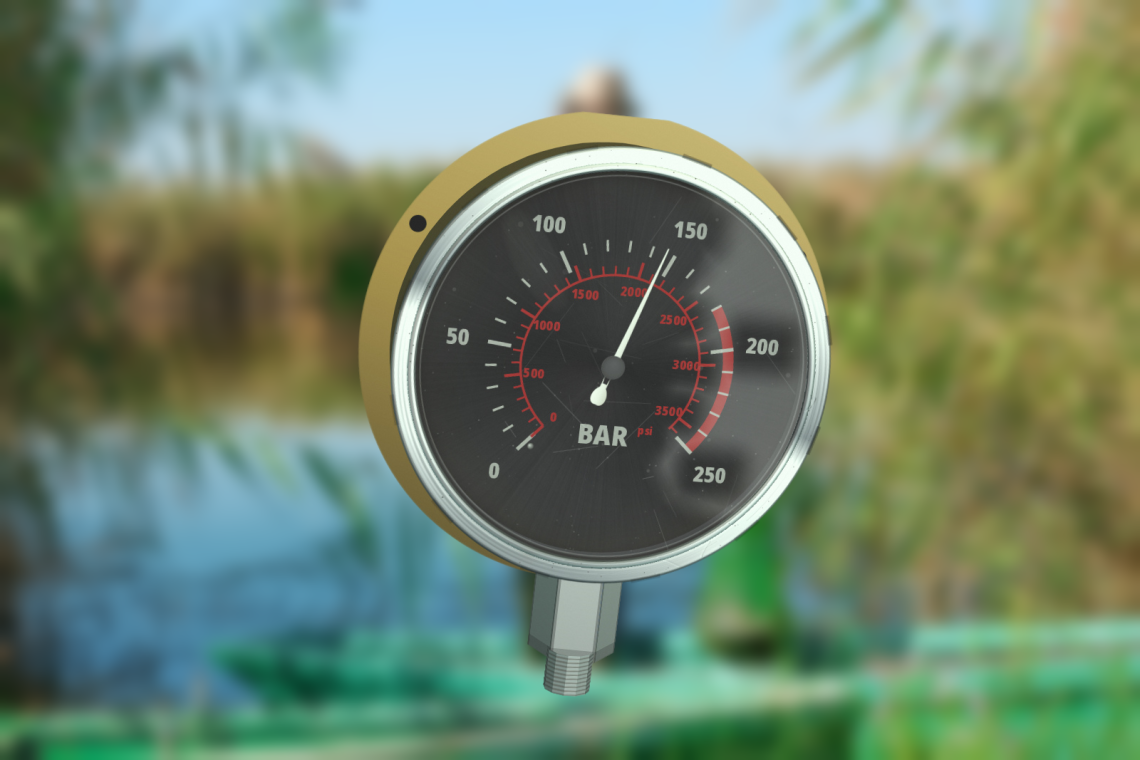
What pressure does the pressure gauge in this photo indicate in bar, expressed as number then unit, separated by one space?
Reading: 145 bar
